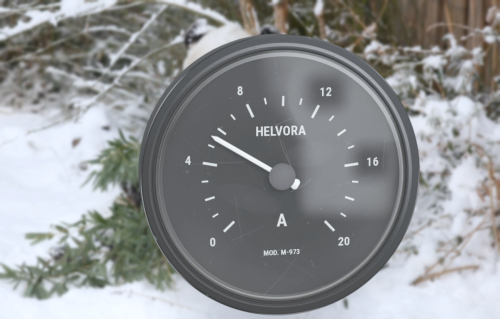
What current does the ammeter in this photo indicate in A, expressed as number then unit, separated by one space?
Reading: 5.5 A
